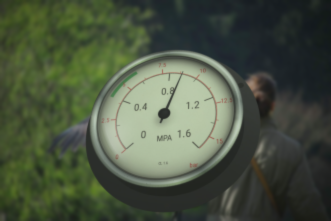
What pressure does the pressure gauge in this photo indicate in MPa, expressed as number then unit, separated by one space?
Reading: 0.9 MPa
